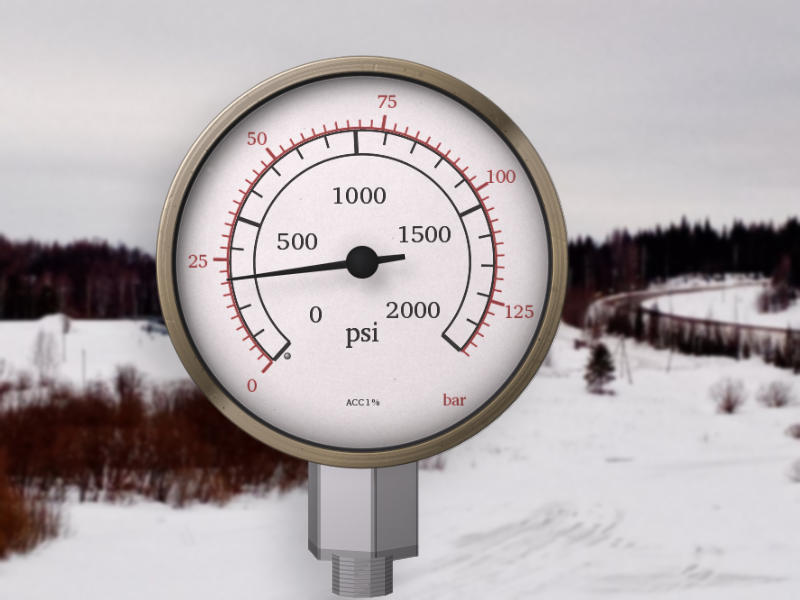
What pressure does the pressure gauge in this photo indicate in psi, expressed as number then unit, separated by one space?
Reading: 300 psi
